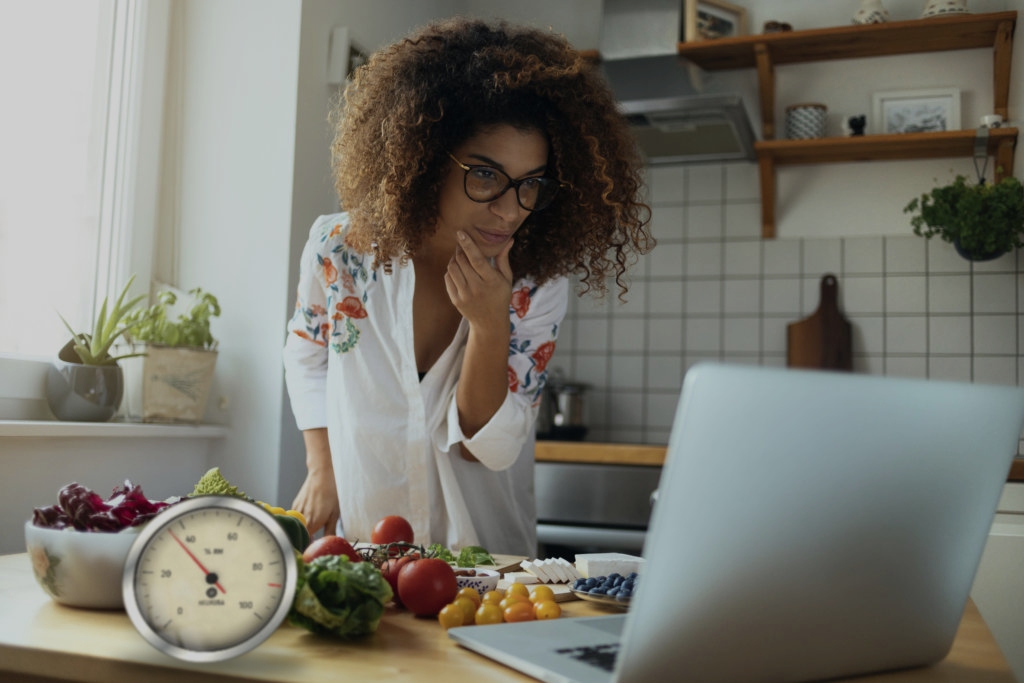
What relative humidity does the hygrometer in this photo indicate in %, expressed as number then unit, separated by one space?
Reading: 36 %
